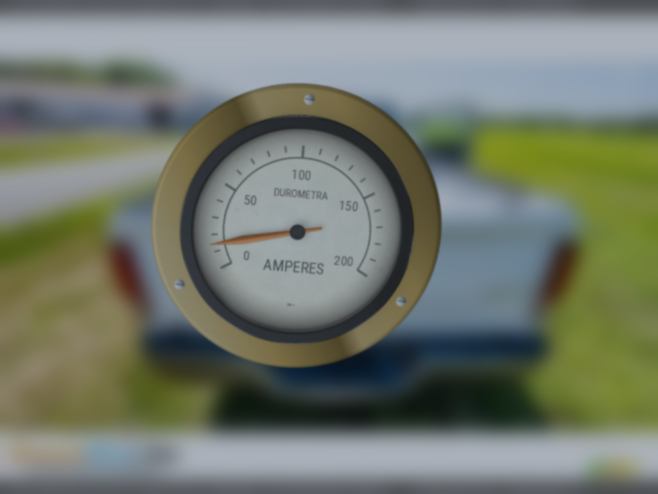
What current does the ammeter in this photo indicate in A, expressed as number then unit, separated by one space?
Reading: 15 A
